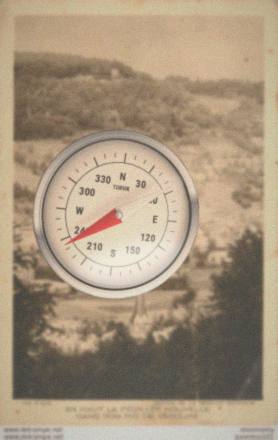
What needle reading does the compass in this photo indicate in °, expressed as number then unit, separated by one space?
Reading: 235 °
